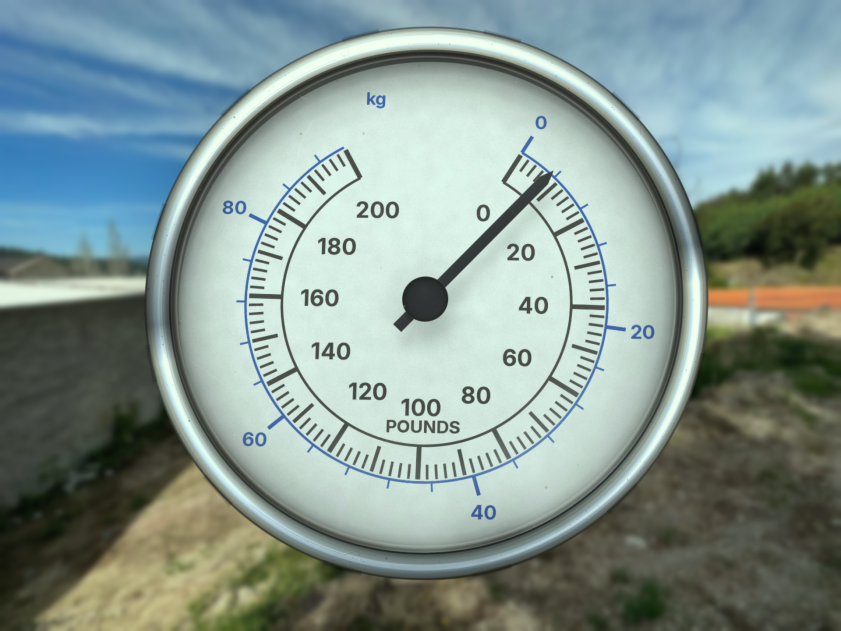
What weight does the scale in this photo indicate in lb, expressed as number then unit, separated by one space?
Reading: 8 lb
